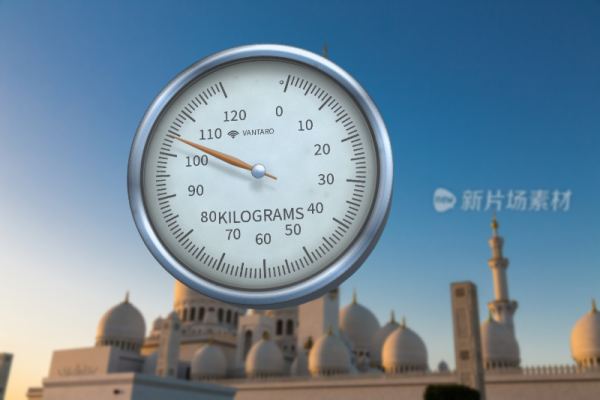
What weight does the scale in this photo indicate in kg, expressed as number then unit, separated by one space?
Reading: 104 kg
